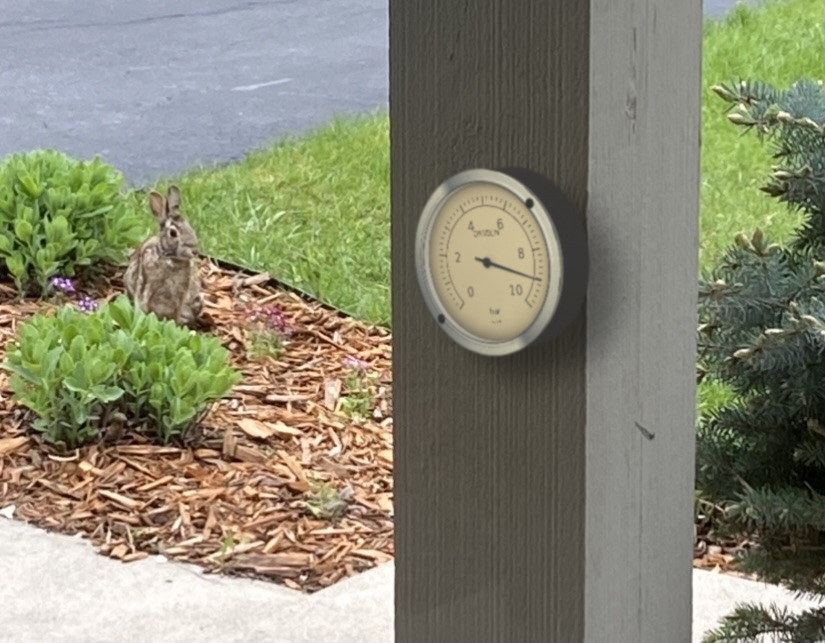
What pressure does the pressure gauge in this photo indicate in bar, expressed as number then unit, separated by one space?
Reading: 9 bar
